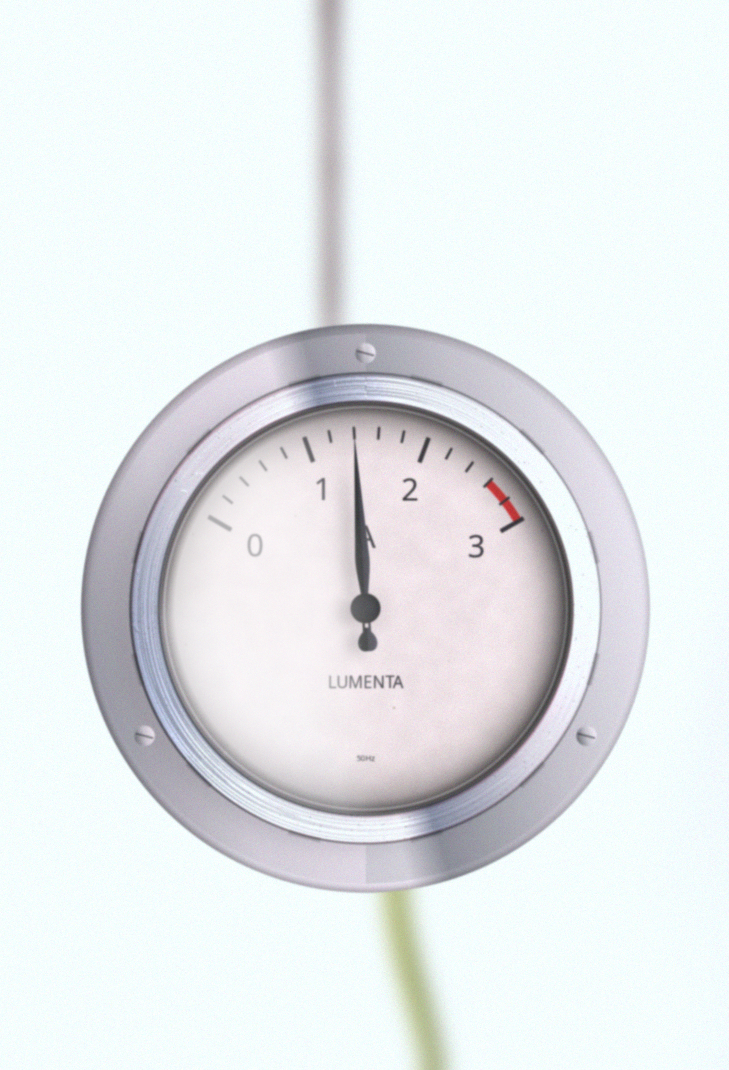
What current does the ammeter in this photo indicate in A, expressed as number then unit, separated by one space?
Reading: 1.4 A
